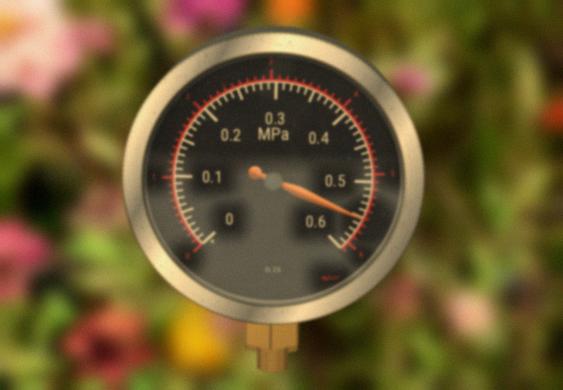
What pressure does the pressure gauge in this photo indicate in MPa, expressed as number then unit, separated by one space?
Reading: 0.55 MPa
